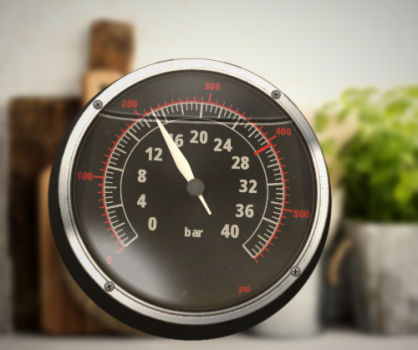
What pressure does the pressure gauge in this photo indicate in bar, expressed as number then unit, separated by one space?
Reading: 15 bar
